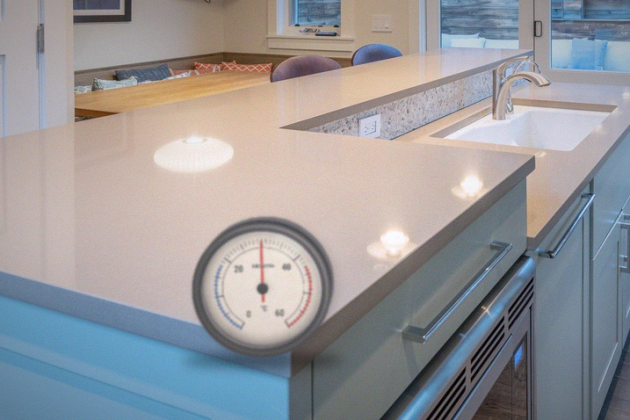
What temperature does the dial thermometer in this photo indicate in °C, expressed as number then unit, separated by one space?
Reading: 30 °C
